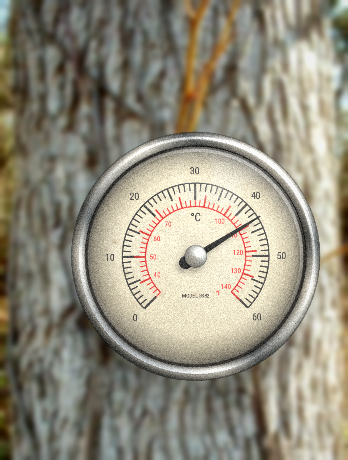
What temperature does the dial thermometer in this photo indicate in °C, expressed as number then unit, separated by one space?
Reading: 43 °C
